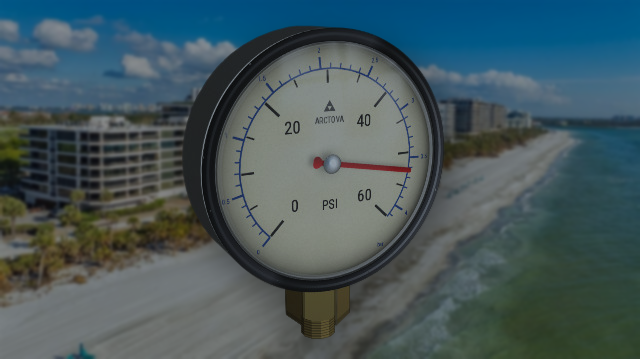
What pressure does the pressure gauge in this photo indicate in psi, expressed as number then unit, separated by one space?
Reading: 52.5 psi
